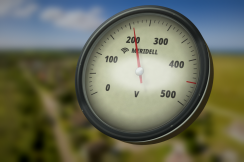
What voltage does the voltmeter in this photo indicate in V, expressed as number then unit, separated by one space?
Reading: 210 V
